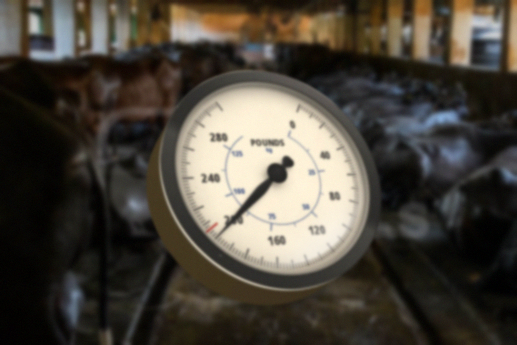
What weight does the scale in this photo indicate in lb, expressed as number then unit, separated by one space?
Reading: 200 lb
